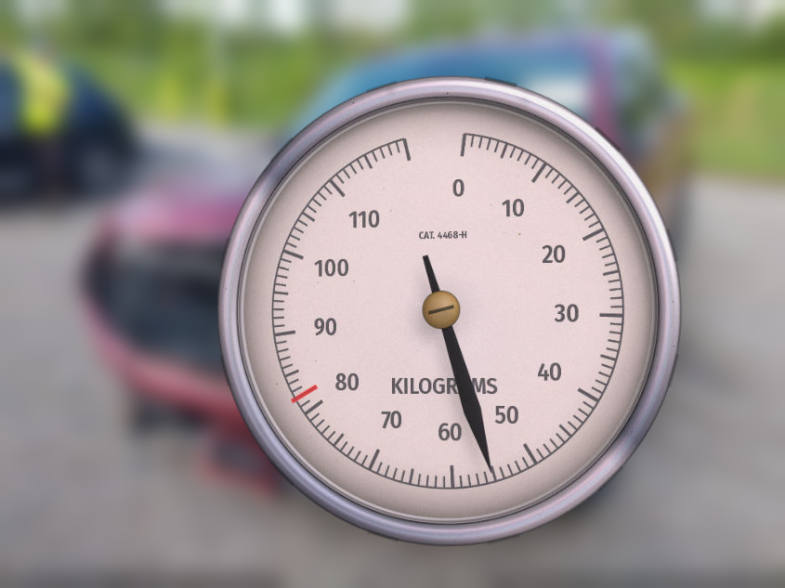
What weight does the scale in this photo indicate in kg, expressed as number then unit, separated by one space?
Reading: 55 kg
